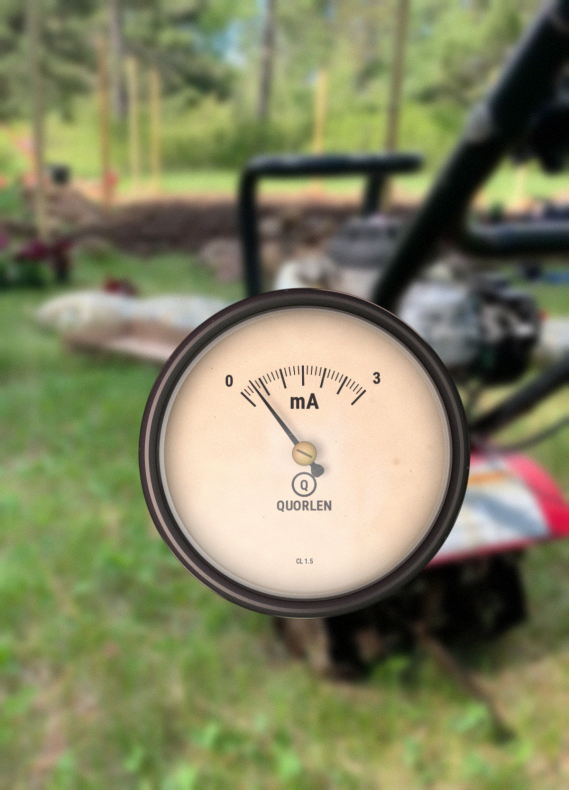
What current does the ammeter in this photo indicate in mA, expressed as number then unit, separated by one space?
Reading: 0.3 mA
